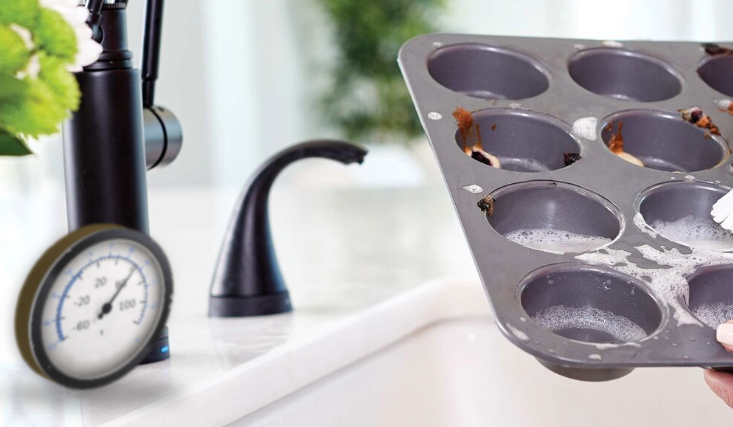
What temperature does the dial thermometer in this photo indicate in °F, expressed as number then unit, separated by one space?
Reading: 60 °F
